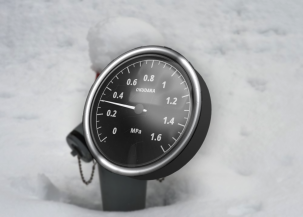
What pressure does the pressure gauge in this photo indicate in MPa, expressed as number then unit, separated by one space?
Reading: 0.3 MPa
